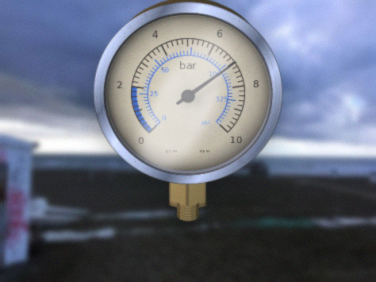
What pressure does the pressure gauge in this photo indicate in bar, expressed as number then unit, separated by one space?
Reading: 7 bar
